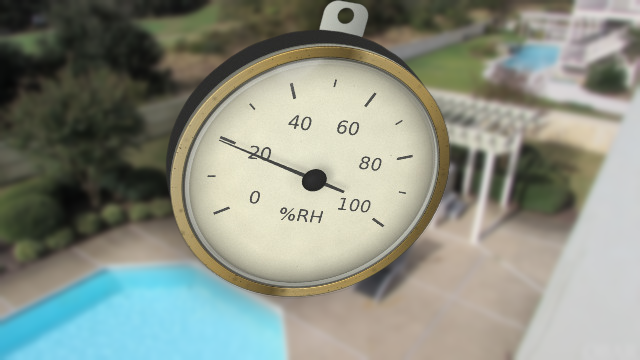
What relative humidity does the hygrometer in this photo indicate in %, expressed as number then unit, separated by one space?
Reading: 20 %
